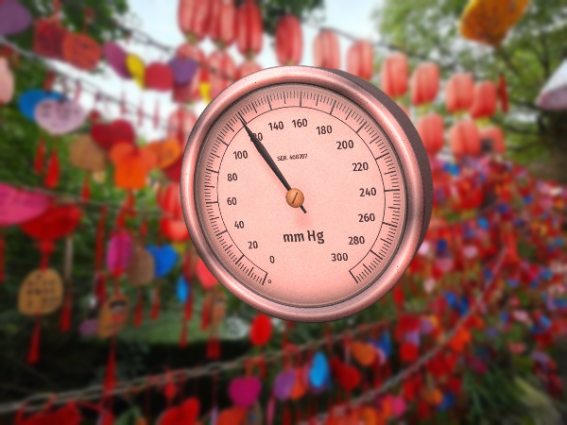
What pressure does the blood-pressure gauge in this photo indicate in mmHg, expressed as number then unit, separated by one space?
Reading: 120 mmHg
